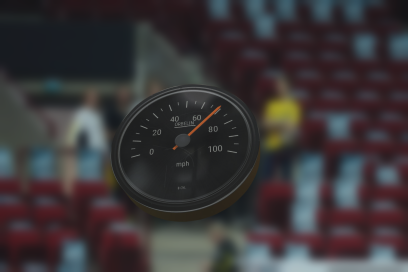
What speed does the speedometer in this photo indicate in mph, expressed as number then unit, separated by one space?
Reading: 70 mph
